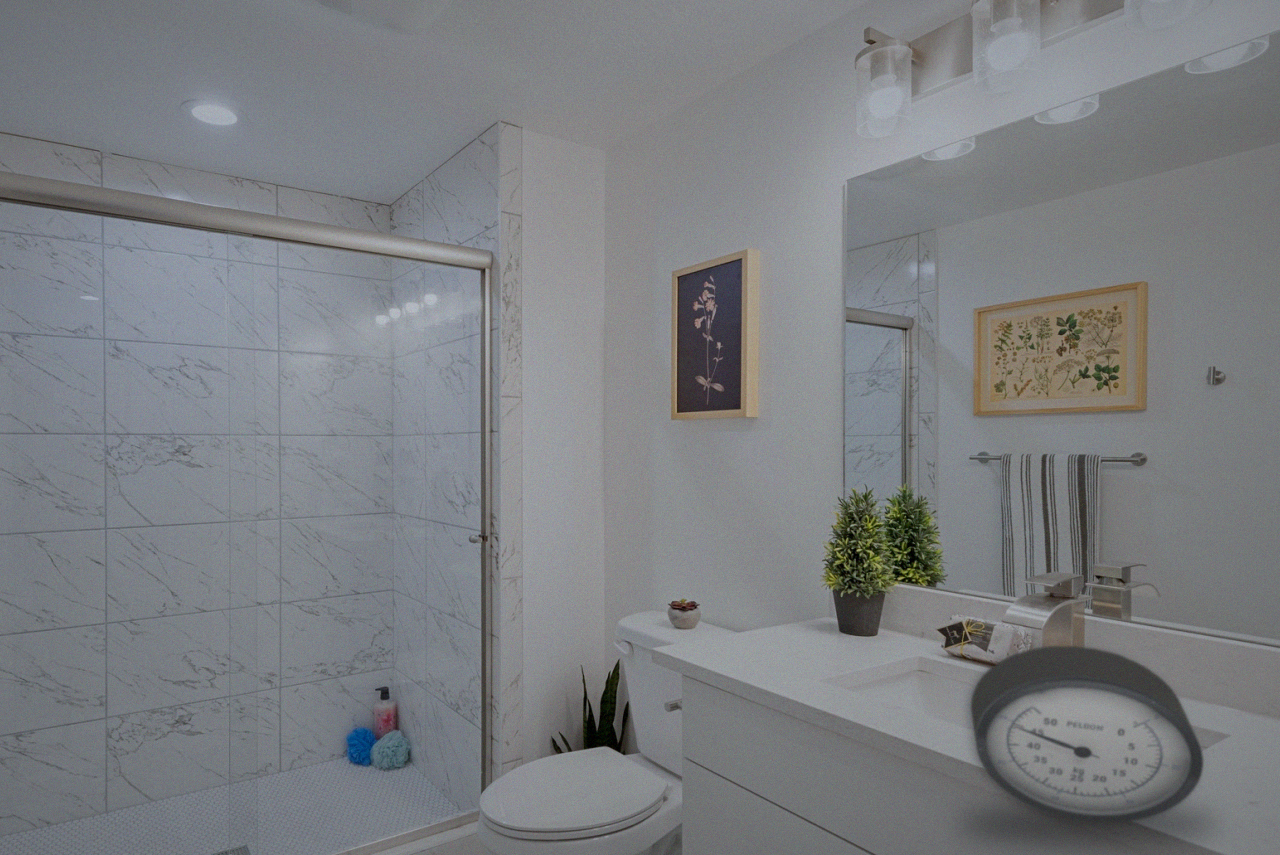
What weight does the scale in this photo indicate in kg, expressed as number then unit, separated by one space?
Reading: 45 kg
